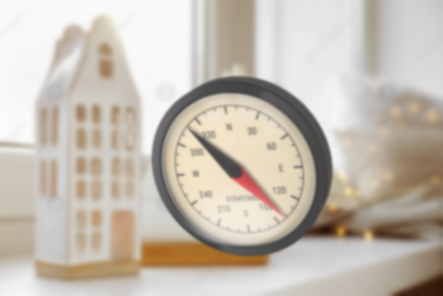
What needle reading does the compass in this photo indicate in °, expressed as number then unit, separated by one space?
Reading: 140 °
